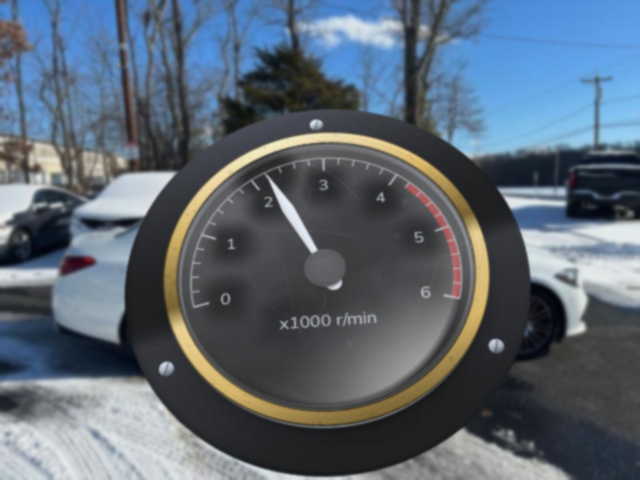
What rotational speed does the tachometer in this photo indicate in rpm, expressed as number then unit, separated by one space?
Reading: 2200 rpm
